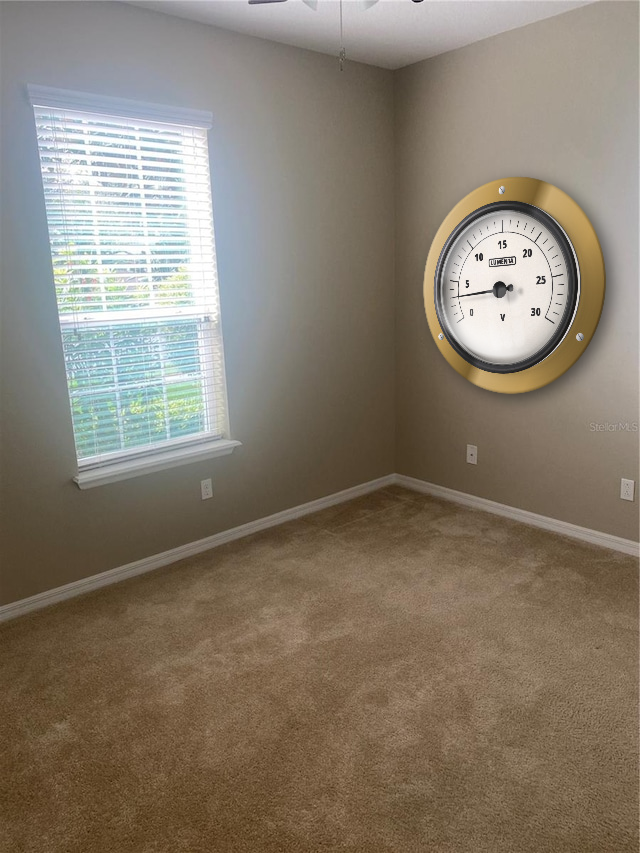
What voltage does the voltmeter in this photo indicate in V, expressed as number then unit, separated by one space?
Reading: 3 V
